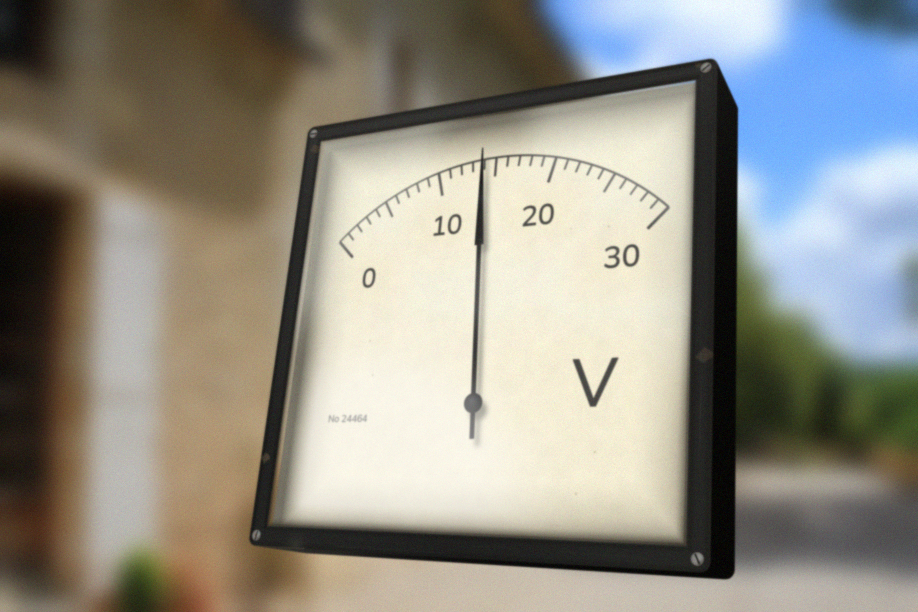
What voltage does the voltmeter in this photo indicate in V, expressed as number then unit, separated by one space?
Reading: 14 V
